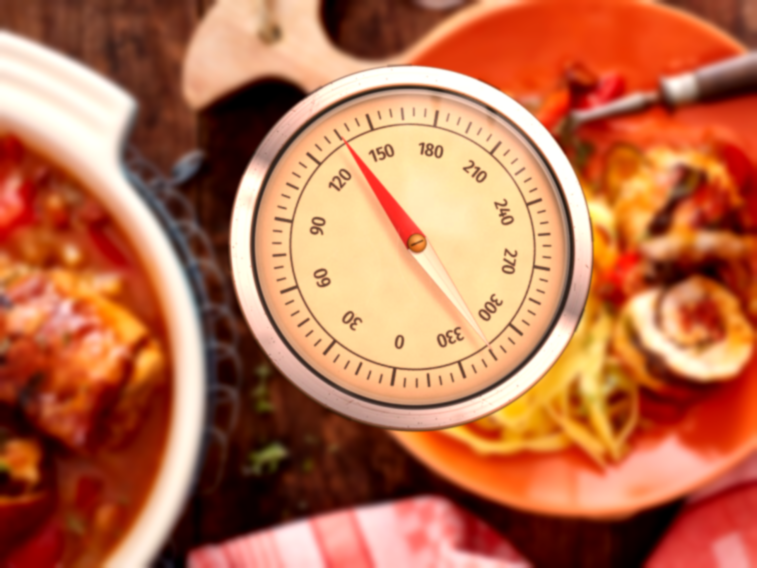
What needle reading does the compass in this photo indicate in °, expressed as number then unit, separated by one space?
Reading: 135 °
